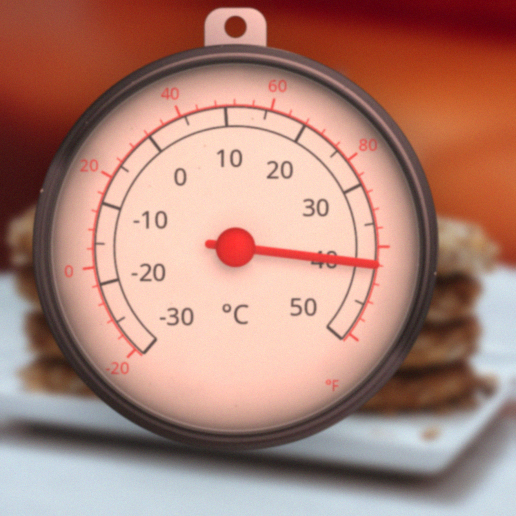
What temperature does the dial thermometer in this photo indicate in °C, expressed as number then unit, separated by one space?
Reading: 40 °C
